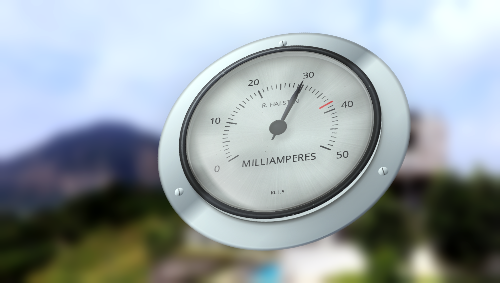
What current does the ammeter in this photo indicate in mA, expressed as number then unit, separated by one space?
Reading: 30 mA
